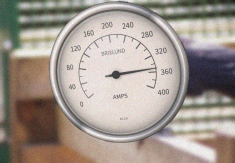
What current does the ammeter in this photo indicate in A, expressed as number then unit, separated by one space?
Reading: 350 A
